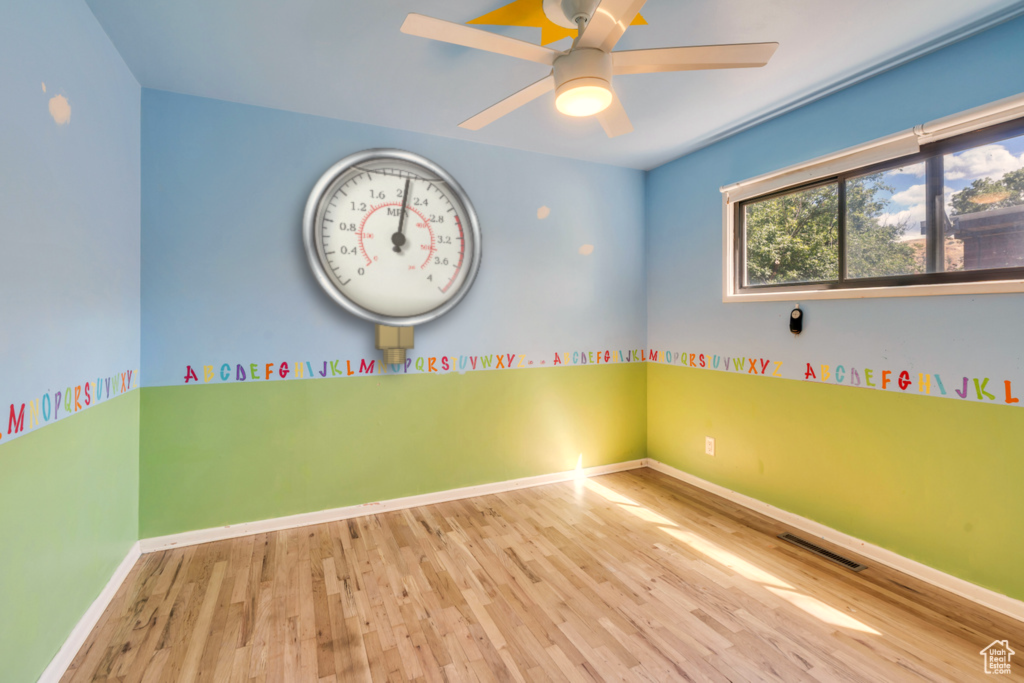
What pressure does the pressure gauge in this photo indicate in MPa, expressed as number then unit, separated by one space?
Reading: 2.1 MPa
